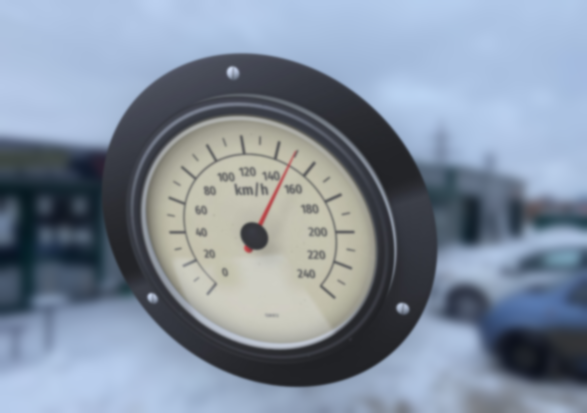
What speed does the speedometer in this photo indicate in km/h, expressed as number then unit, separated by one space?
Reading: 150 km/h
